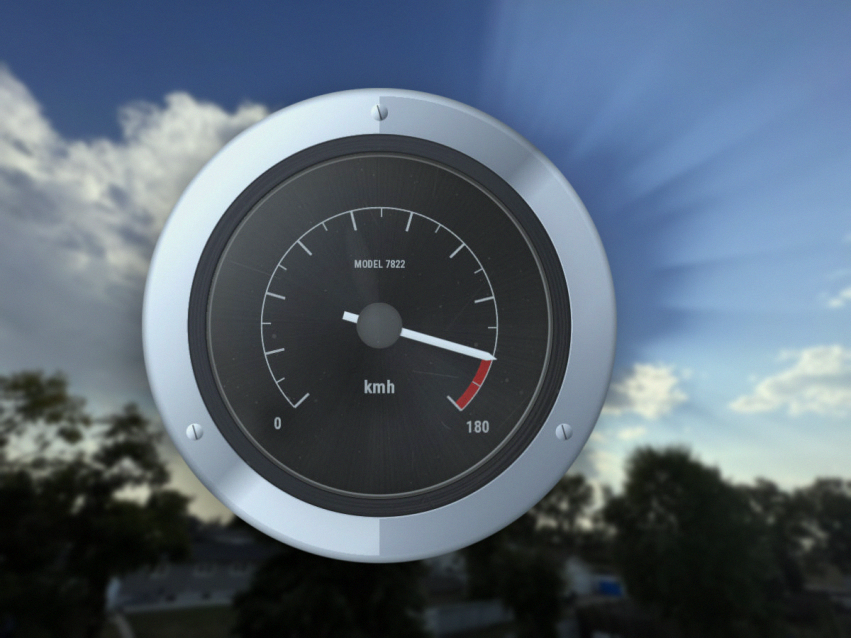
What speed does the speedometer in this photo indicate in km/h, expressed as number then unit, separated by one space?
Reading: 160 km/h
